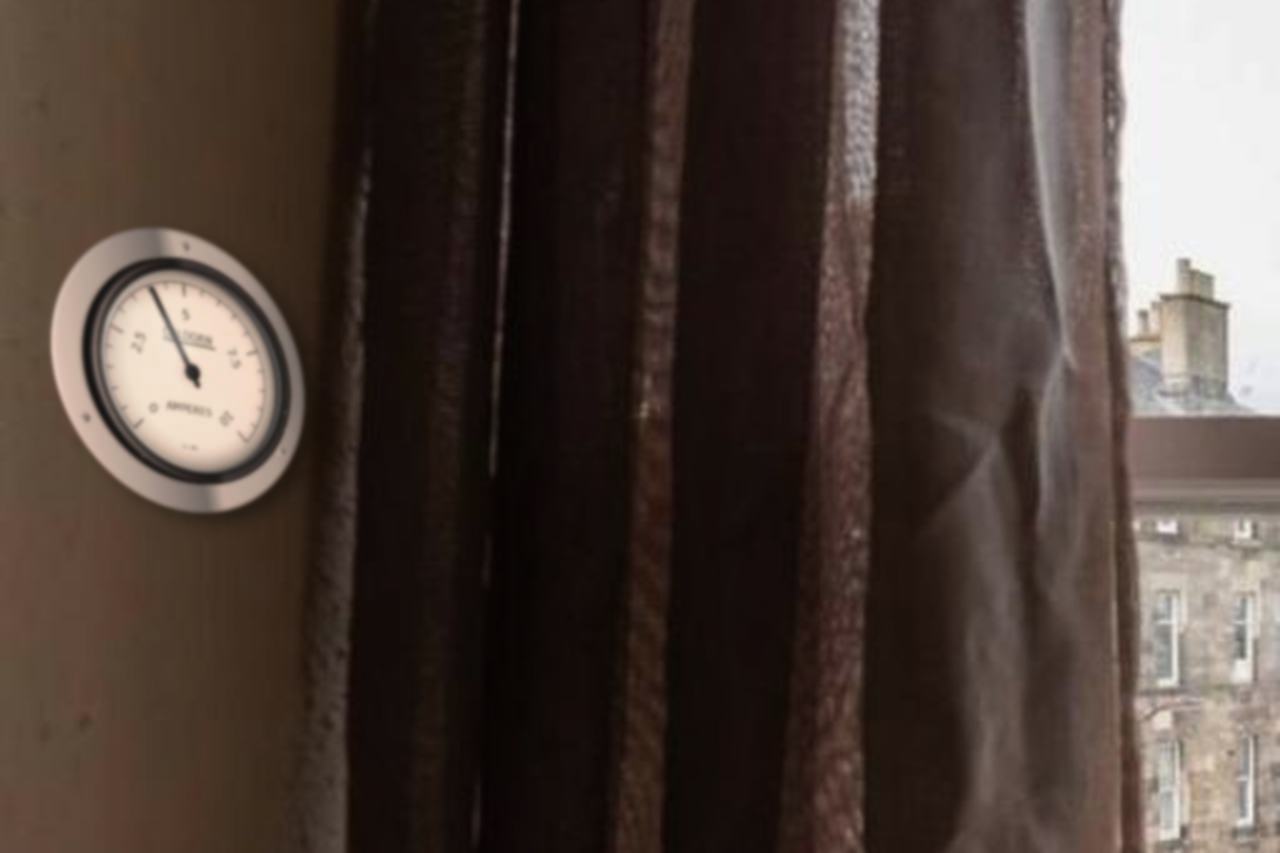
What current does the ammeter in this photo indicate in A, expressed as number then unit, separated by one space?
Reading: 4 A
